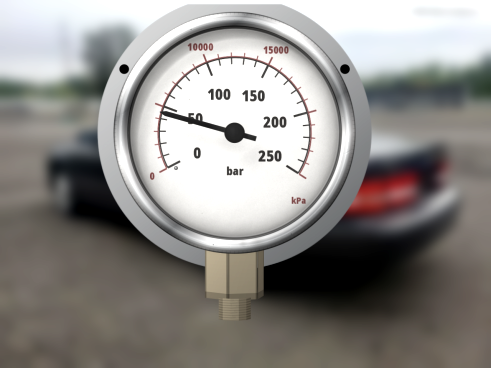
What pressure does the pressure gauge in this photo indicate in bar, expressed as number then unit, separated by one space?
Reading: 45 bar
